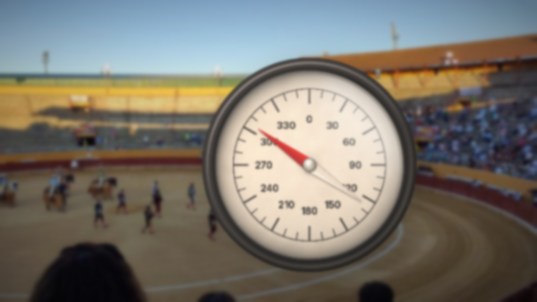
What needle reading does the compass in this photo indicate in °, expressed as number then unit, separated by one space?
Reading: 305 °
